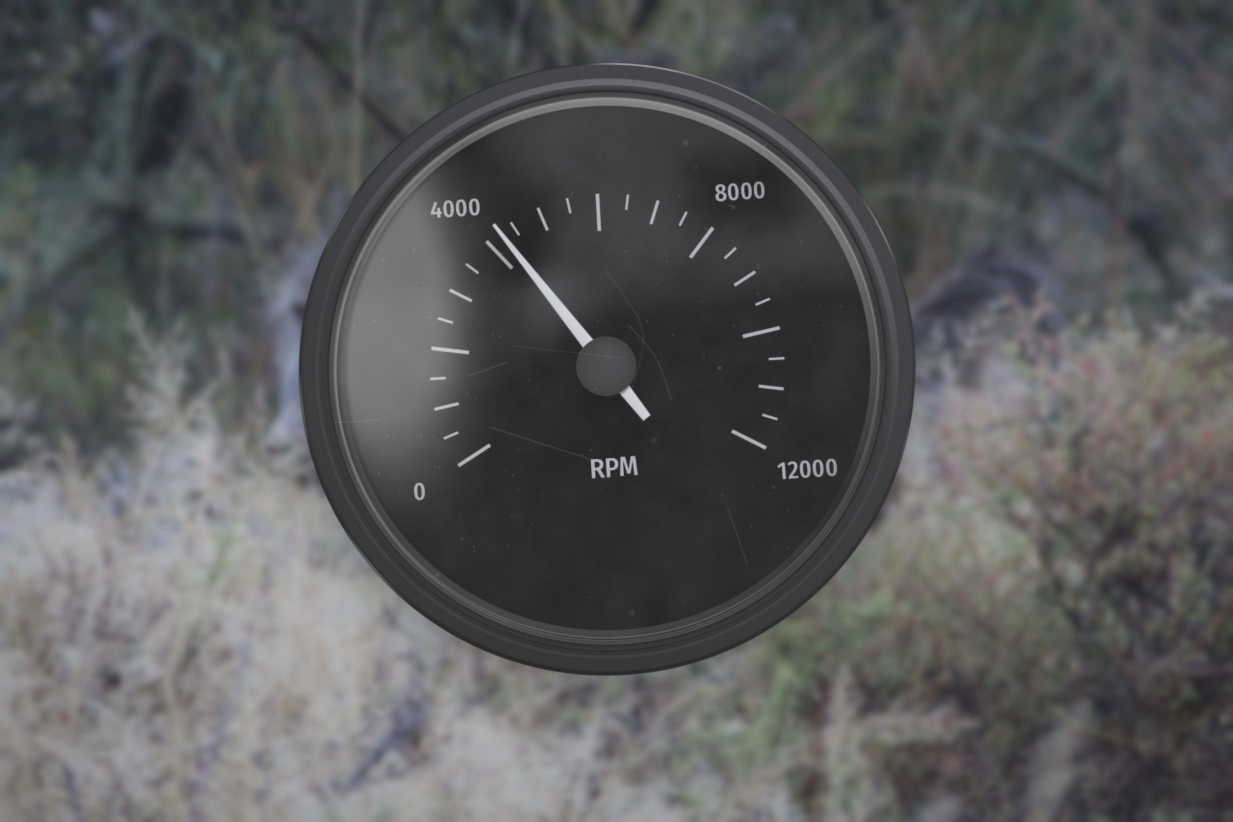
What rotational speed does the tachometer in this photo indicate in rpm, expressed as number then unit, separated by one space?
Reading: 4250 rpm
